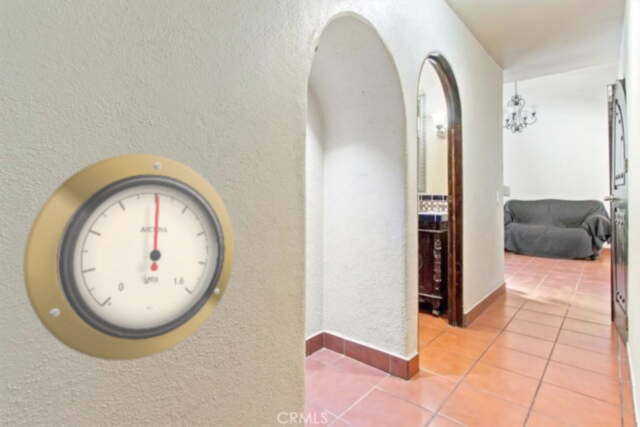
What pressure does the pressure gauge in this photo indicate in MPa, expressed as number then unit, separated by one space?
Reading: 0.8 MPa
